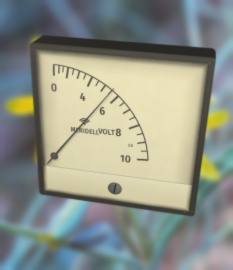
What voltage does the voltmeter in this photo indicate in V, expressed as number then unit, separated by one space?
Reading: 5.5 V
